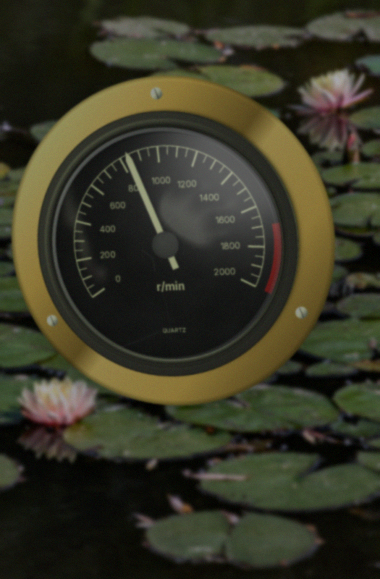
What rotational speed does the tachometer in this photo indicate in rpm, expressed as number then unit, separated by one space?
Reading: 850 rpm
